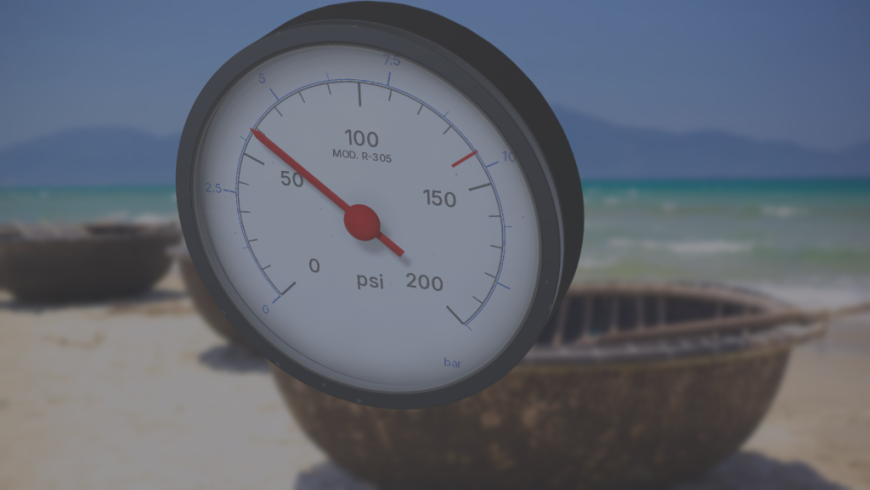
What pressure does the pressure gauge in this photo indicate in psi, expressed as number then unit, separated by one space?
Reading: 60 psi
